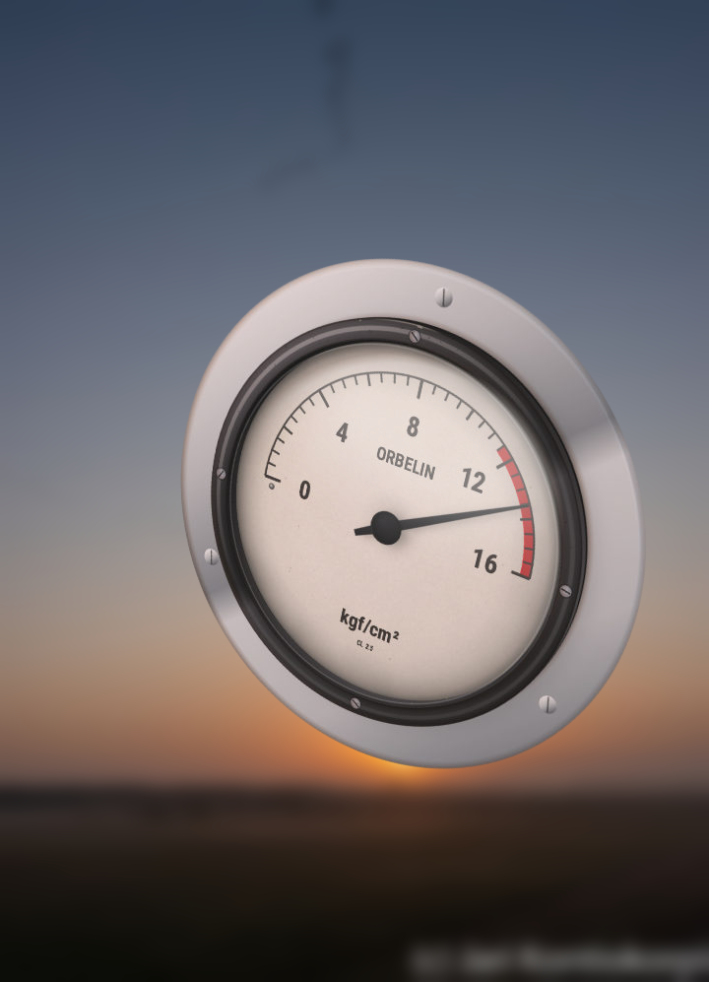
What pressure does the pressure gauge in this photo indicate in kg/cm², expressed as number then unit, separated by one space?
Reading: 13.5 kg/cm²
